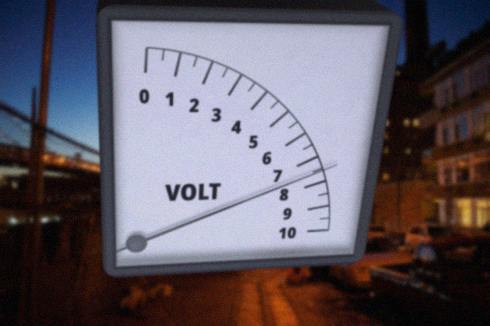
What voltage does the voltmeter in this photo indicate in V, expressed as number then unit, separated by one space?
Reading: 7.5 V
